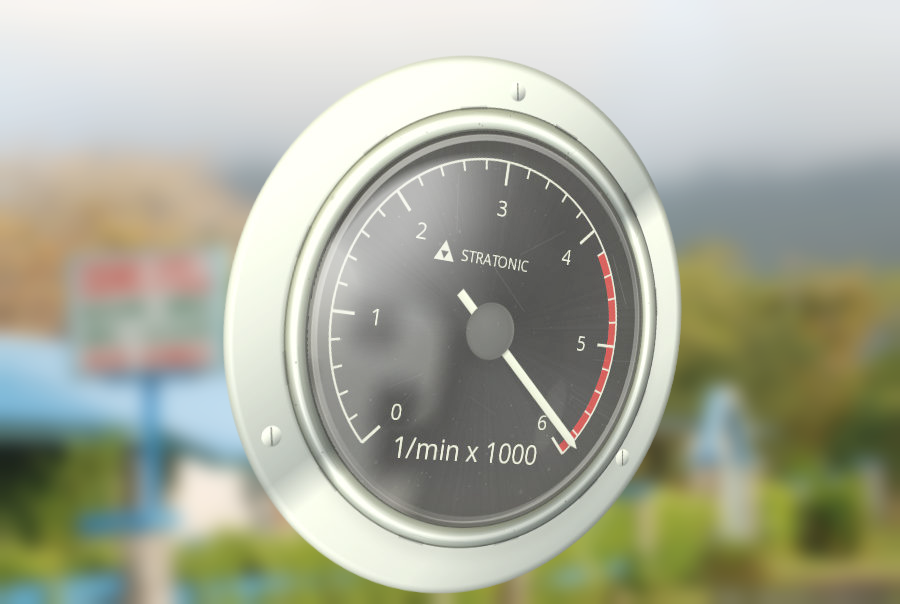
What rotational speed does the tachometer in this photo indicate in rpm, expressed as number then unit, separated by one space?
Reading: 5900 rpm
